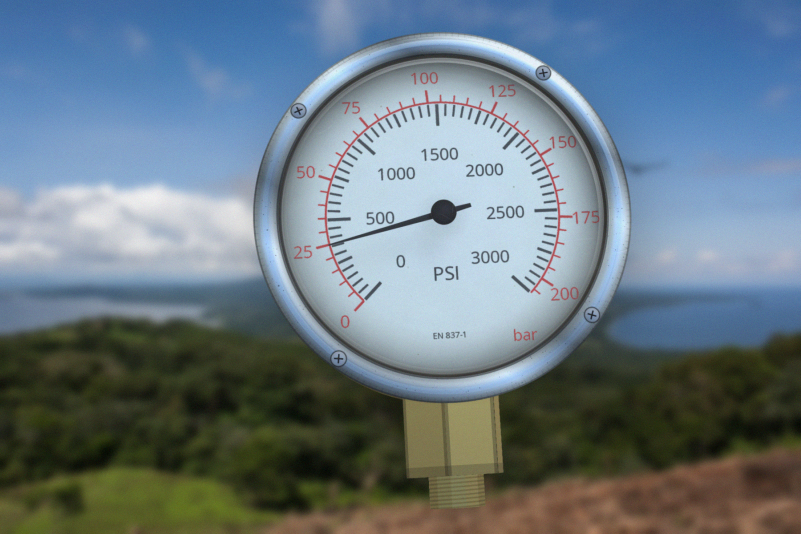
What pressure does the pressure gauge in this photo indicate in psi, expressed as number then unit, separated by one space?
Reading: 350 psi
